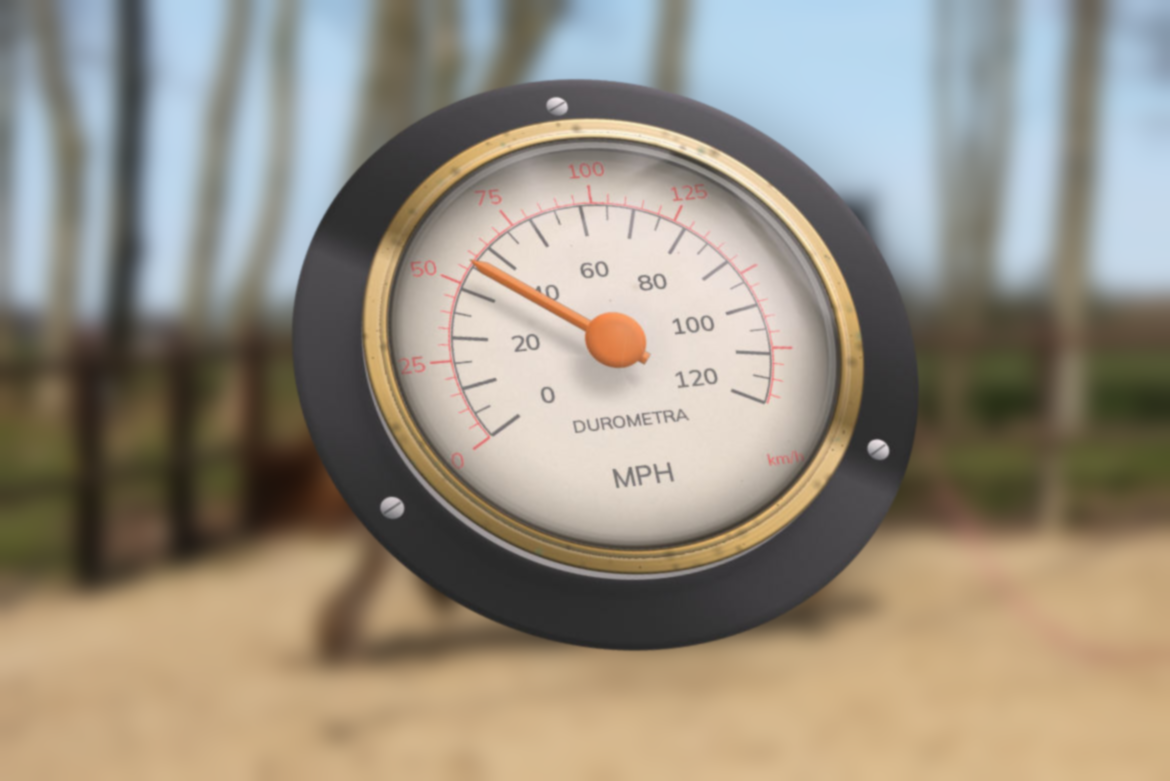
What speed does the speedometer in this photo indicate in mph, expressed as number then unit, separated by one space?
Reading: 35 mph
